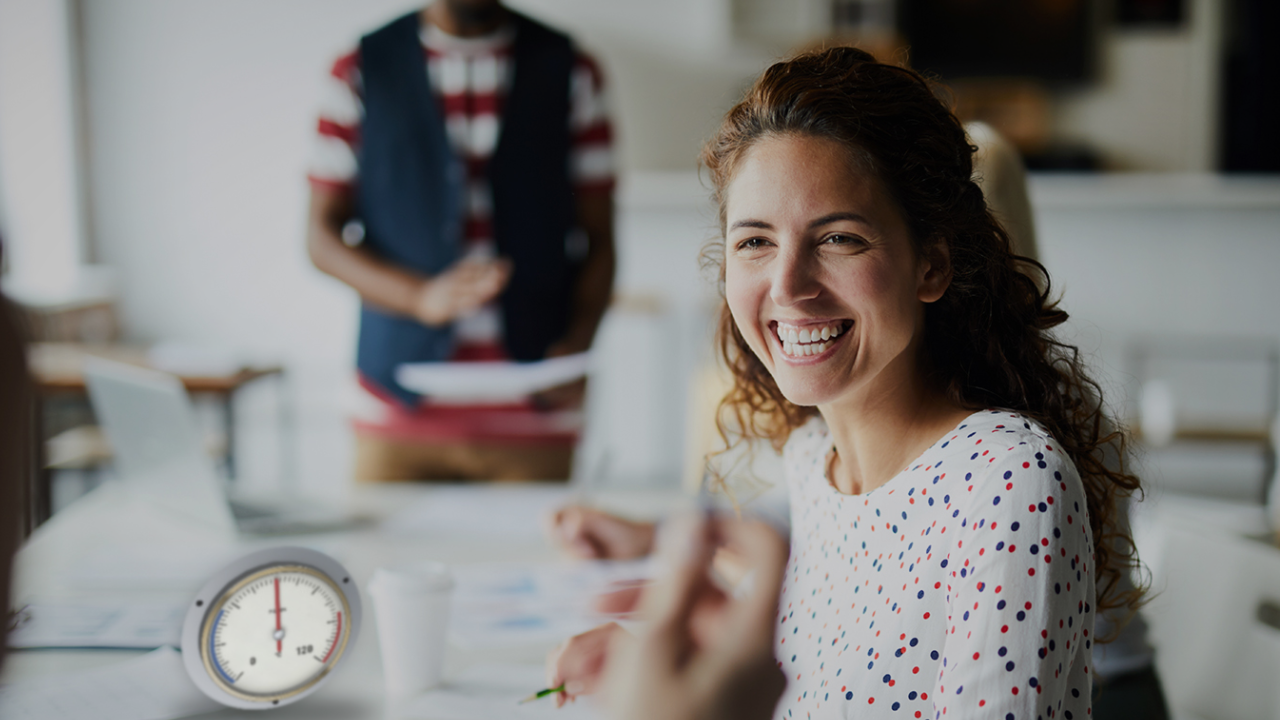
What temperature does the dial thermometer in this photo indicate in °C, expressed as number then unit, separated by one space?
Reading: 60 °C
